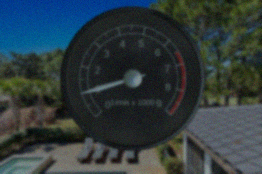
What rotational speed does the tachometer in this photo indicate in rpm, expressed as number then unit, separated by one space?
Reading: 1000 rpm
